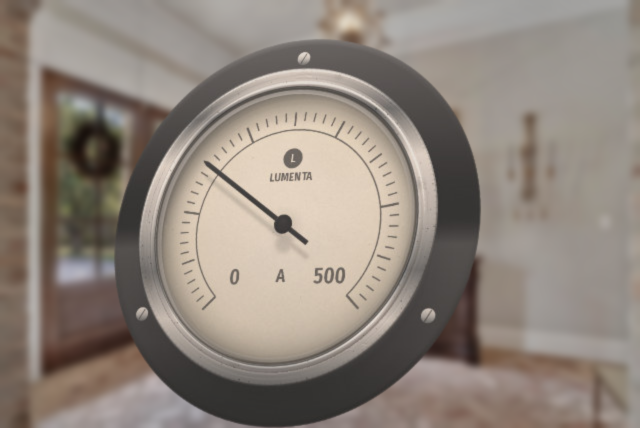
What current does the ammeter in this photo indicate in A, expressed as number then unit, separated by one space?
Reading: 150 A
